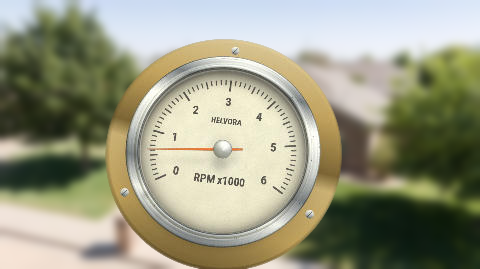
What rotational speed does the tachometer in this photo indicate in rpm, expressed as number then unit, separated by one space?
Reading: 600 rpm
